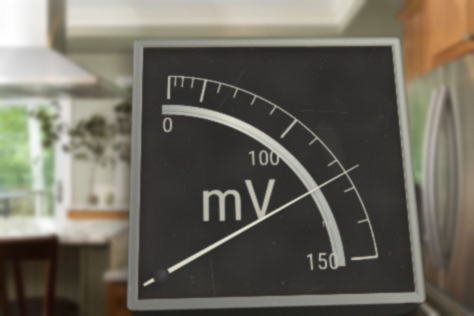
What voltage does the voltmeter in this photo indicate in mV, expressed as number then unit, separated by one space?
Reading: 125 mV
